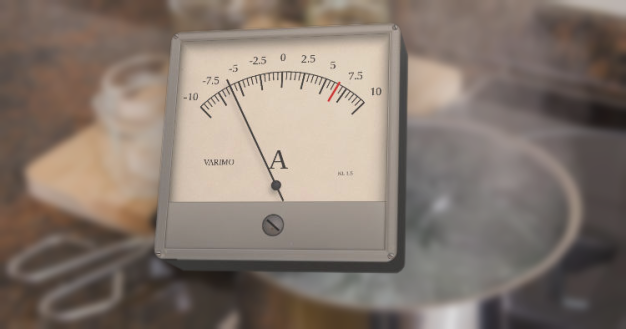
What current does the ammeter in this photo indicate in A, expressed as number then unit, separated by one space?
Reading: -6 A
